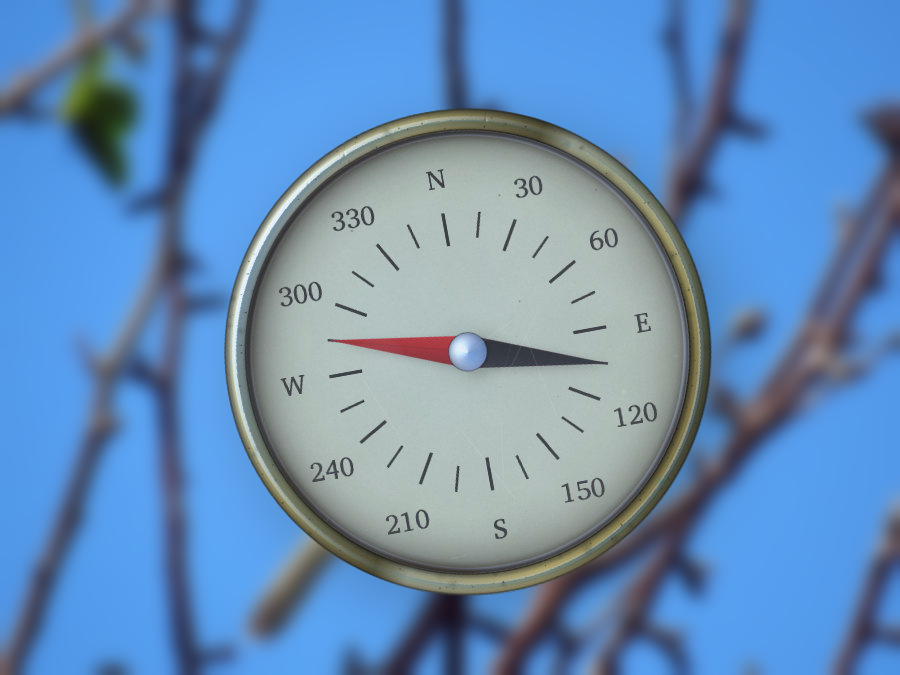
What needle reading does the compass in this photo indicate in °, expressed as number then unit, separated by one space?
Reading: 285 °
